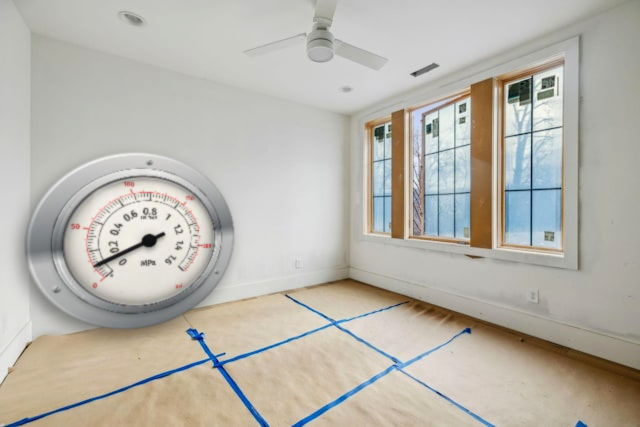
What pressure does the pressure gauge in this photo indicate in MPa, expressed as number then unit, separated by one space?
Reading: 0.1 MPa
